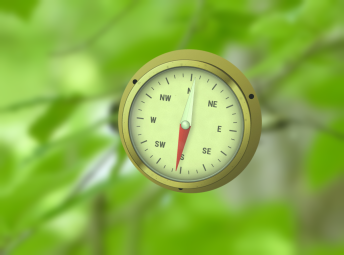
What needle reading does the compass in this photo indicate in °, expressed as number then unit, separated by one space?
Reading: 185 °
